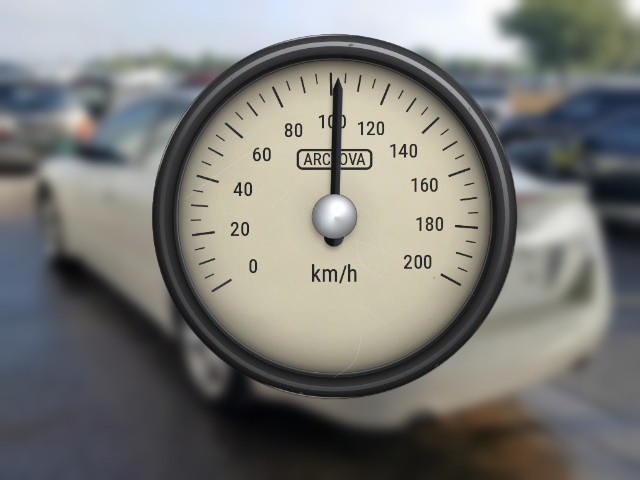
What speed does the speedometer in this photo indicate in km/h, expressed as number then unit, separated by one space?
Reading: 102.5 km/h
